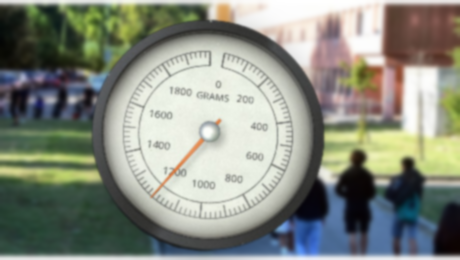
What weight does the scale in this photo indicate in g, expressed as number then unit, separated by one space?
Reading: 1200 g
